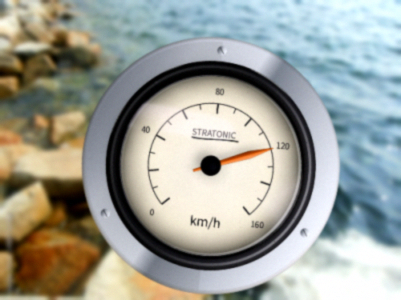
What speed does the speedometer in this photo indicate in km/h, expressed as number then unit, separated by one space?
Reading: 120 km/h
